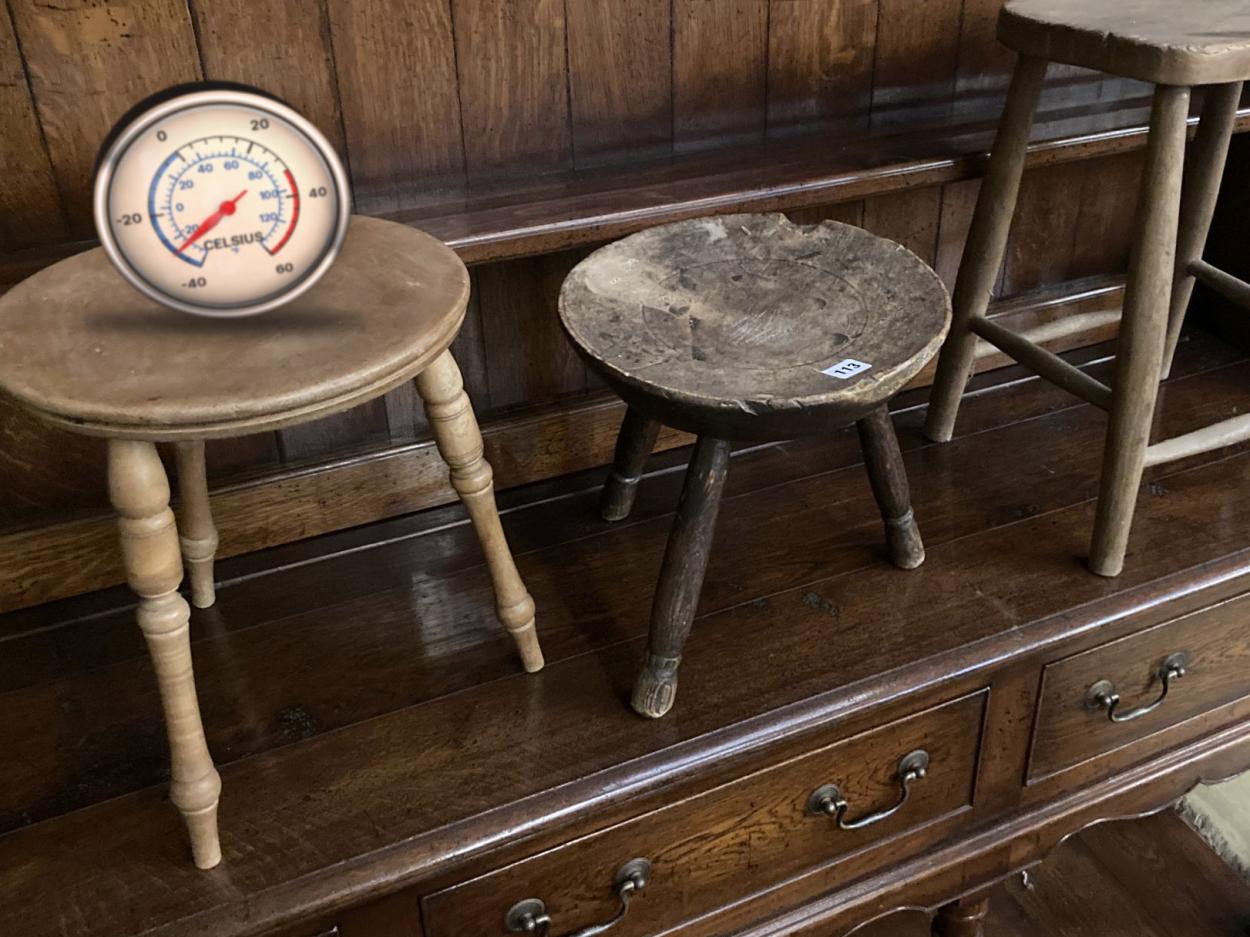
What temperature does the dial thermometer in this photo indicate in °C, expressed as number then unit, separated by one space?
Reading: -32 °C
